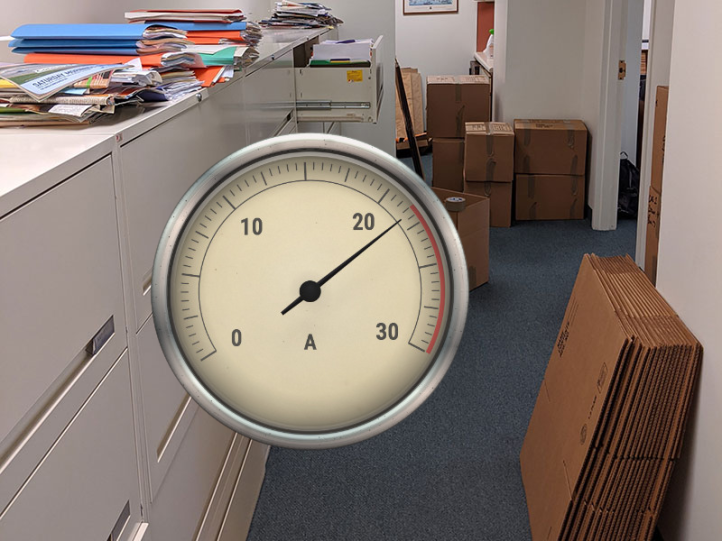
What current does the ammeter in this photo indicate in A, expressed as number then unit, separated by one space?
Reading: 21.75 A
